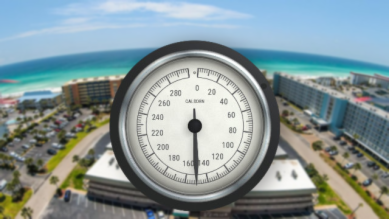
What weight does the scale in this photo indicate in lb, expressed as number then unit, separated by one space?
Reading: 150 lb
